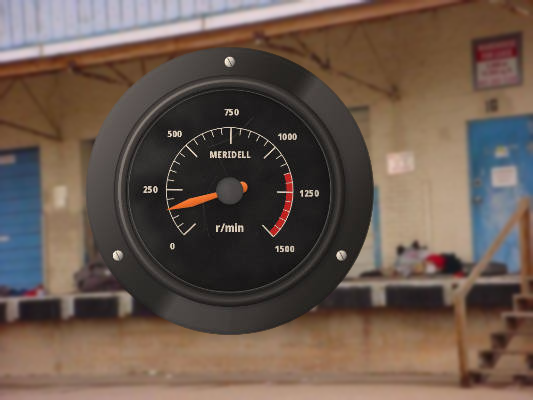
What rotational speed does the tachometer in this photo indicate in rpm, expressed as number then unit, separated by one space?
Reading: 150 rpm
